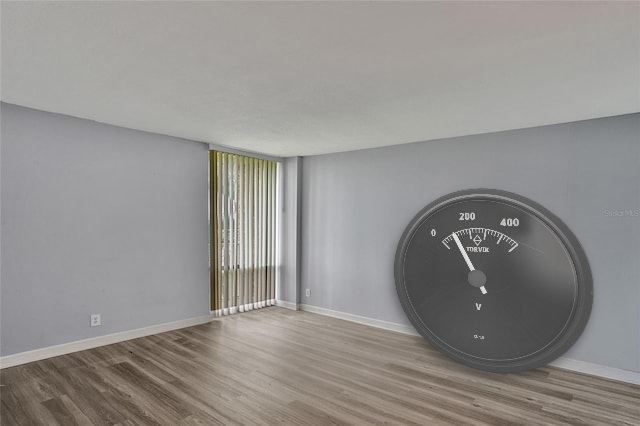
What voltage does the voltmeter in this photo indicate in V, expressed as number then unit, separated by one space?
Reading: 100 V
